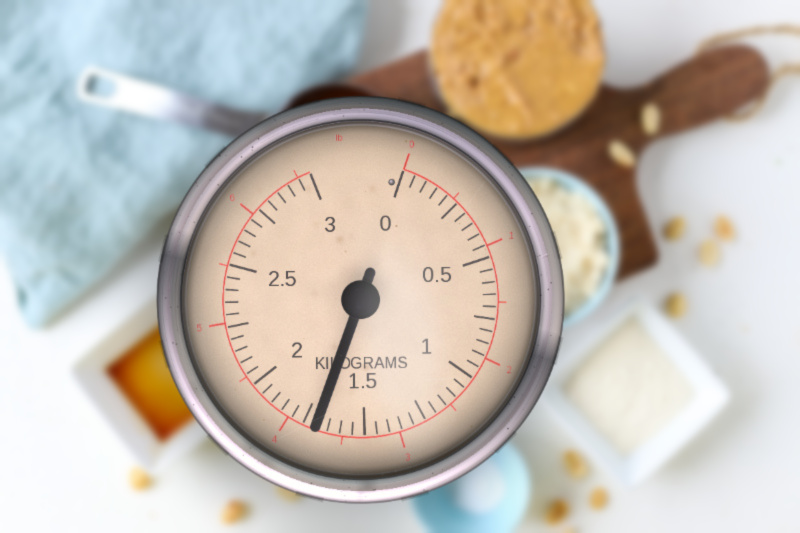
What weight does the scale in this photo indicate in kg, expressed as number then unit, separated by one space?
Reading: 1.7 kg
